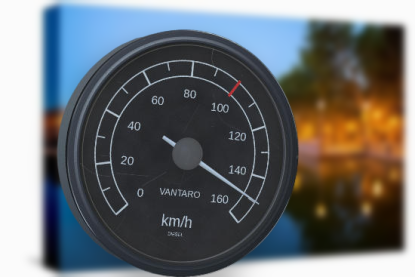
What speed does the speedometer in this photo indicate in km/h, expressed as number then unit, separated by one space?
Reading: 150 km/h
